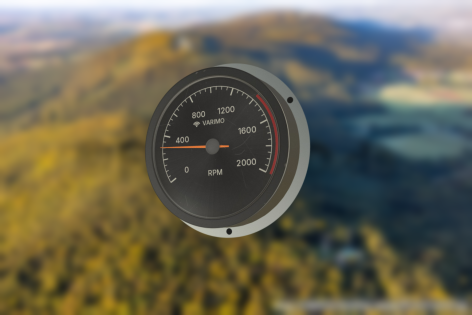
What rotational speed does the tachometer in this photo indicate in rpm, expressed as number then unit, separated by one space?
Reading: 300 rpm
